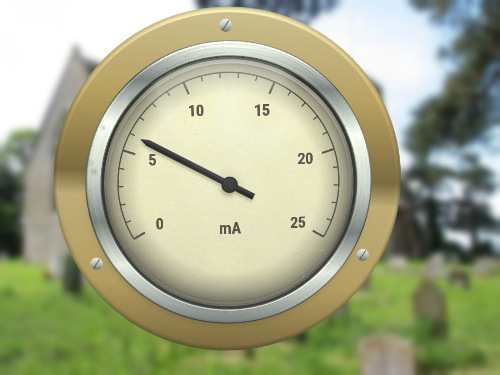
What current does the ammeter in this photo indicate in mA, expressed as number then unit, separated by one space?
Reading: 6 mA
